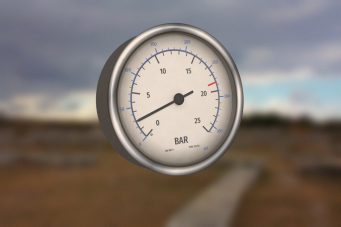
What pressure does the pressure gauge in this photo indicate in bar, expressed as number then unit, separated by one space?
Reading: 2 bar
